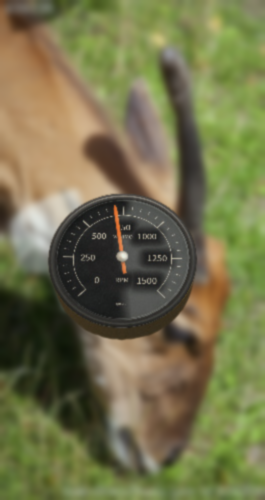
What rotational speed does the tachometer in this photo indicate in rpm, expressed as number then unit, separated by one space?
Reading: 700 rpm
